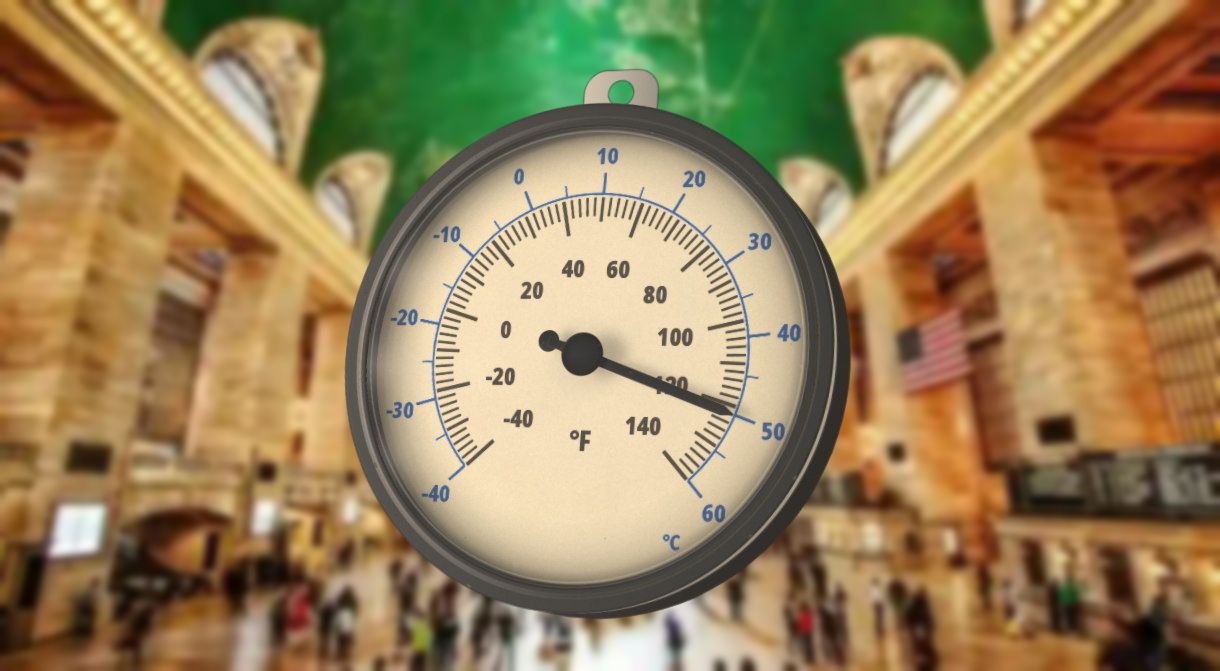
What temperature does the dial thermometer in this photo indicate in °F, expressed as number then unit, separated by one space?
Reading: 122 °F
